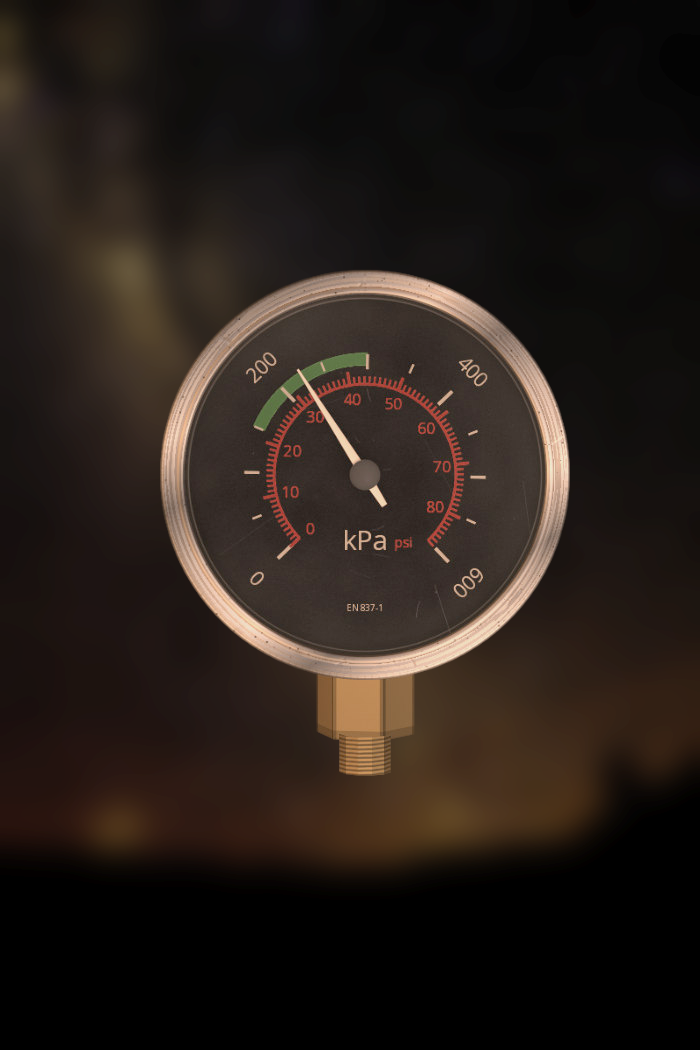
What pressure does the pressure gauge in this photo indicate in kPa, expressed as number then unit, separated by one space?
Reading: 225 kPa
